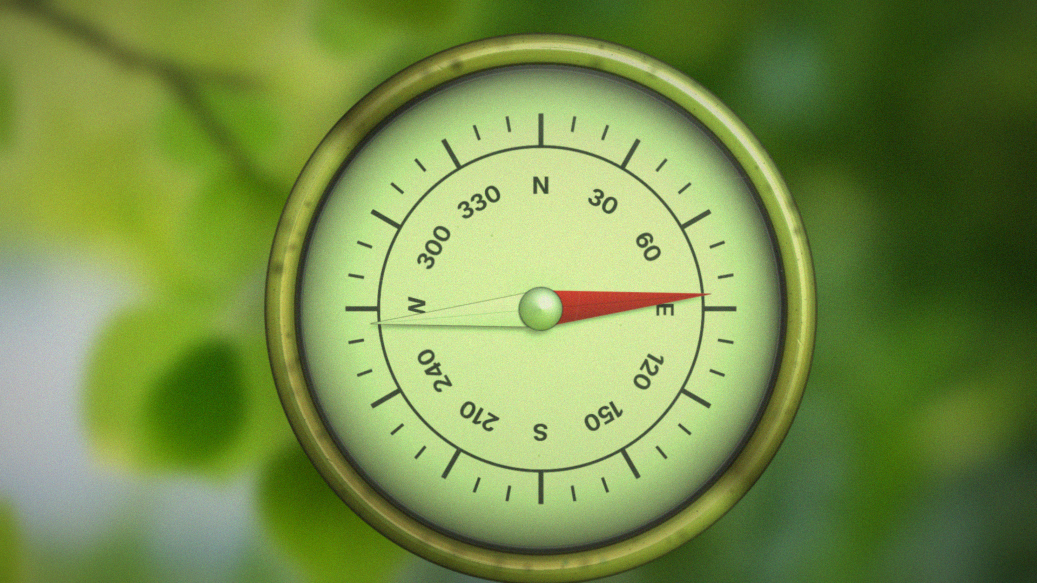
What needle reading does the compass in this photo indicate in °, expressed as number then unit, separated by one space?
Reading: 85 °
